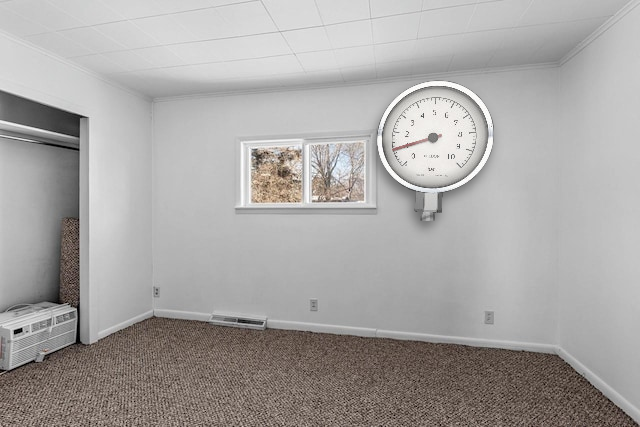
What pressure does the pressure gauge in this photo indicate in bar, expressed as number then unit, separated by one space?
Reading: 1 bar
